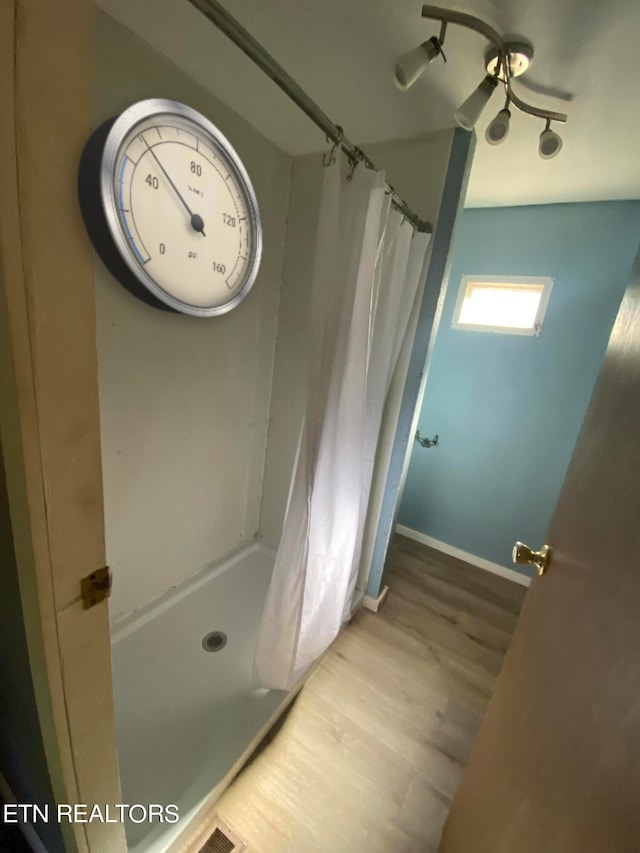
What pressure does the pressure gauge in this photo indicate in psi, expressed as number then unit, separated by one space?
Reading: 50 psi
